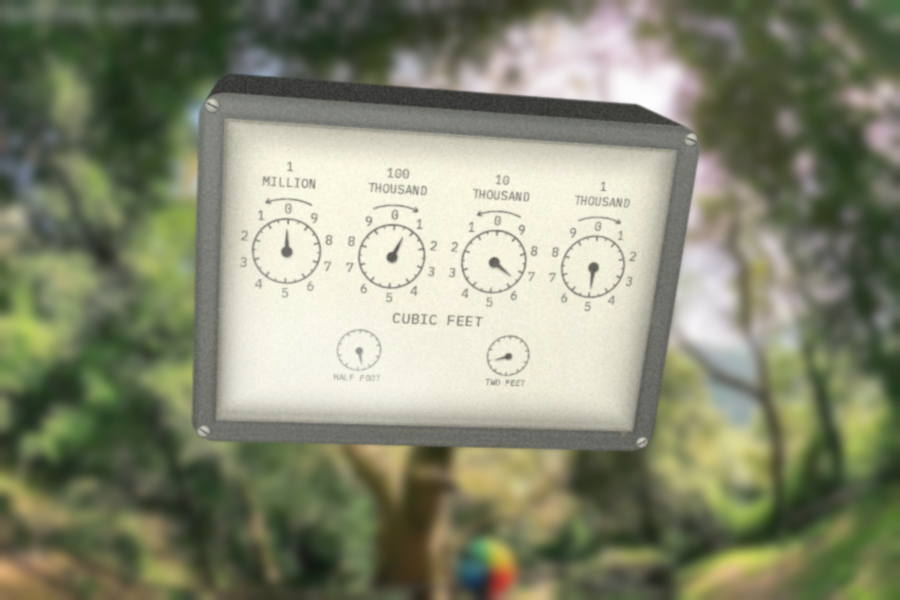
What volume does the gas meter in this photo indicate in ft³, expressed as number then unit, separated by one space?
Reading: 6500 ft³
